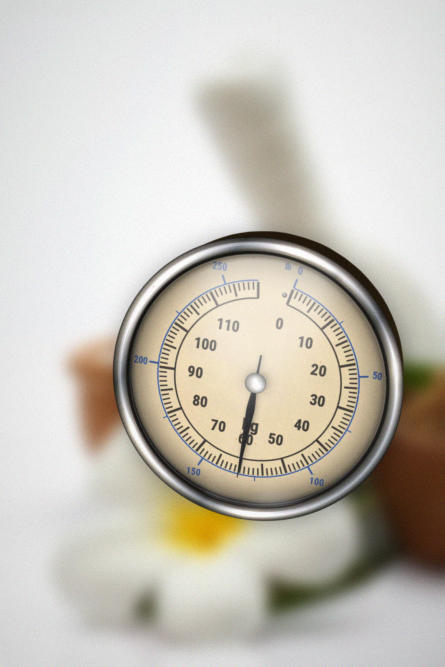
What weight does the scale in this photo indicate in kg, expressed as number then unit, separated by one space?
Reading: 60 kg
